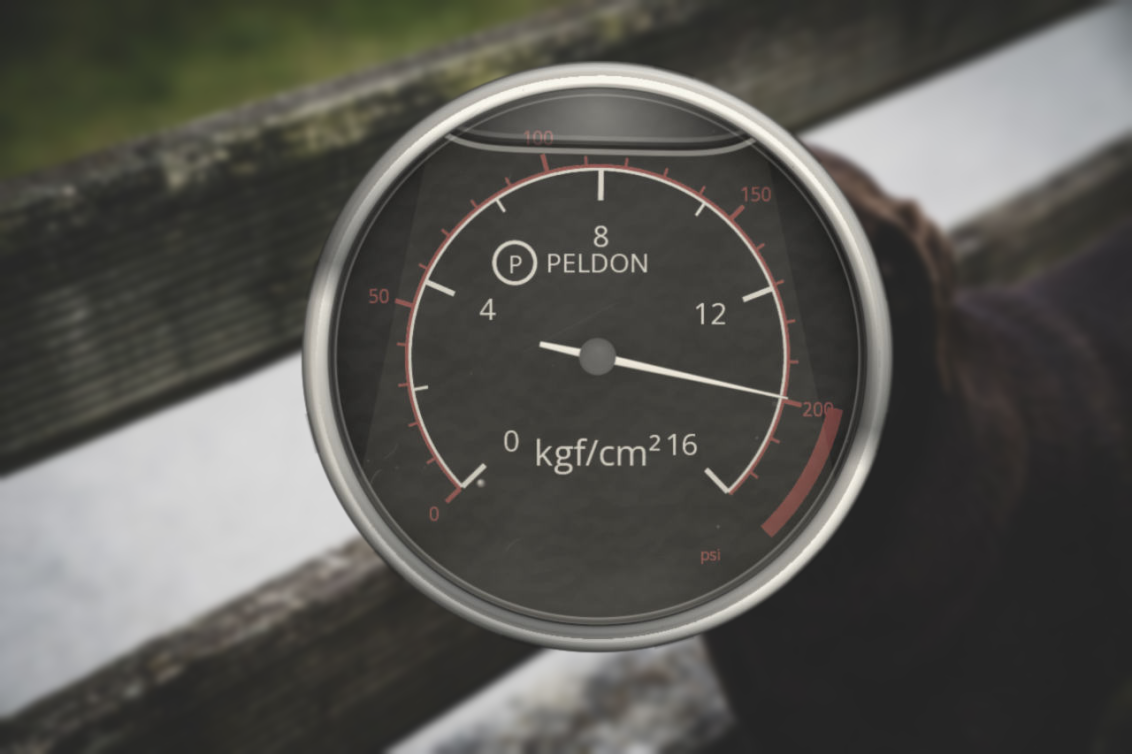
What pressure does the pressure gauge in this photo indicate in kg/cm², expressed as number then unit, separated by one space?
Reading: 14 kg/cm²
